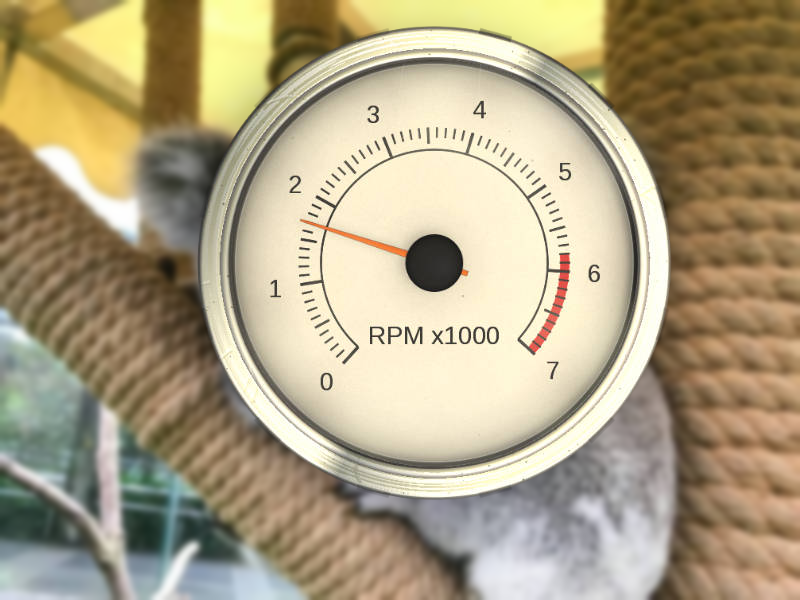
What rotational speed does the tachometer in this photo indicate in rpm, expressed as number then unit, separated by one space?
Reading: 1700 rpm
